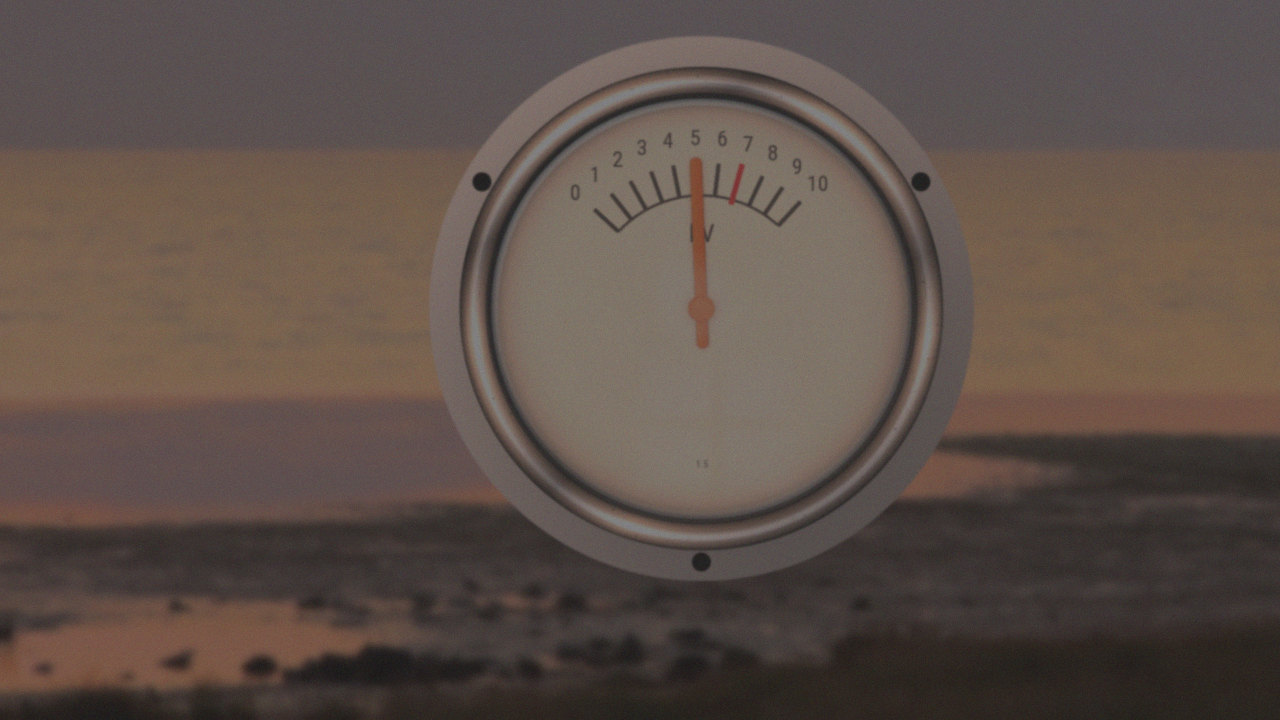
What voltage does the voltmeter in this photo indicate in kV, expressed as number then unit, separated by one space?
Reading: 5 kV
